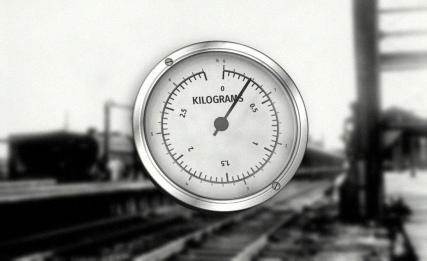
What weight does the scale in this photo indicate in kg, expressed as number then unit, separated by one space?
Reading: 0.25 kg
